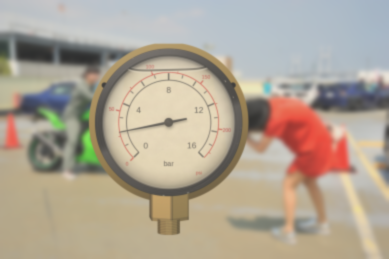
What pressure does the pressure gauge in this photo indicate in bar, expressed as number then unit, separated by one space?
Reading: 2 bar
